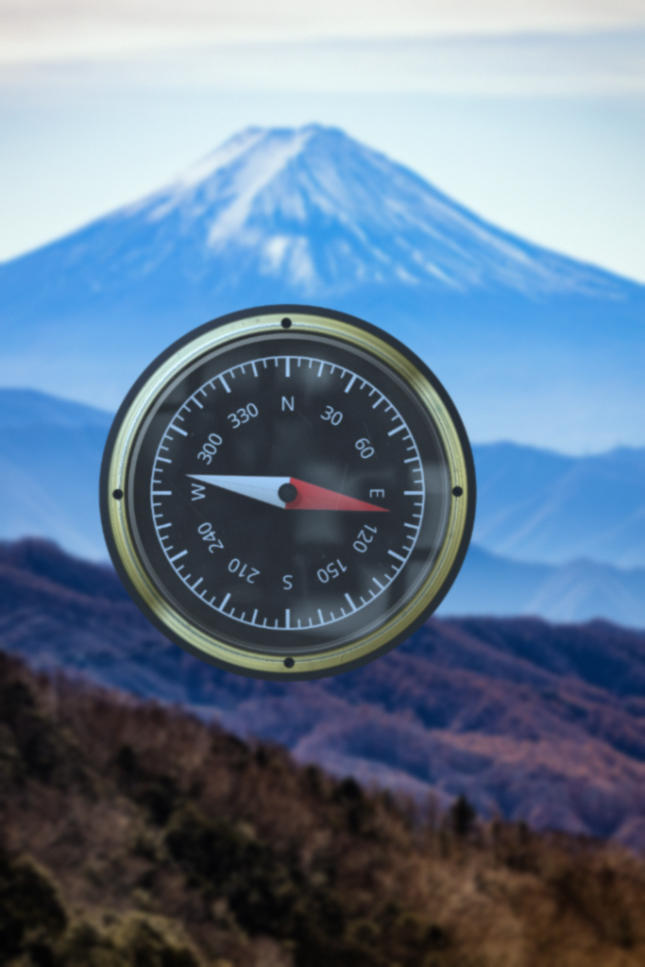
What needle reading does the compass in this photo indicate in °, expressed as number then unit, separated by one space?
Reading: 100 °
